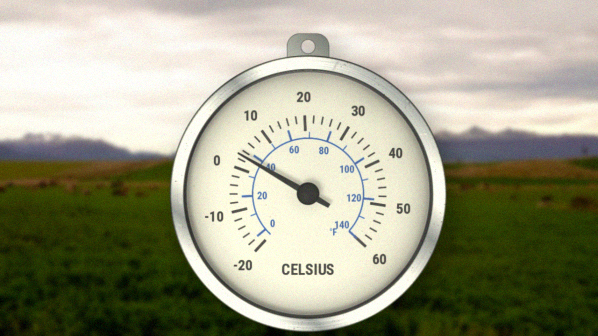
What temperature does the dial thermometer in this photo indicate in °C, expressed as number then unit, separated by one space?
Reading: 3 °C
